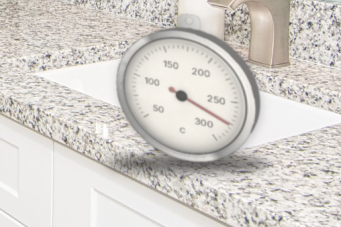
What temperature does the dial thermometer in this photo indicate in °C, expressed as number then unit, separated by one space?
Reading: 275 °C
